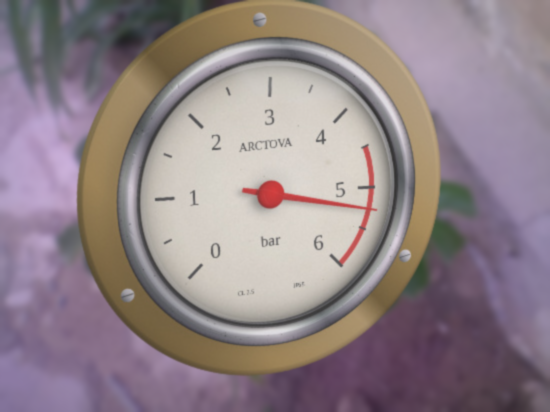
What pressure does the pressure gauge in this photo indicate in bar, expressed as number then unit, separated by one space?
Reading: 5.25 bar
